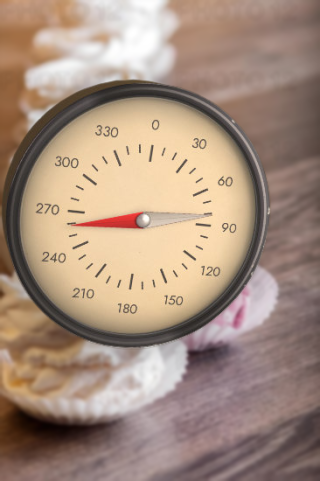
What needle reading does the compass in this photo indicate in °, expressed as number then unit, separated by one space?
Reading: 260 °
